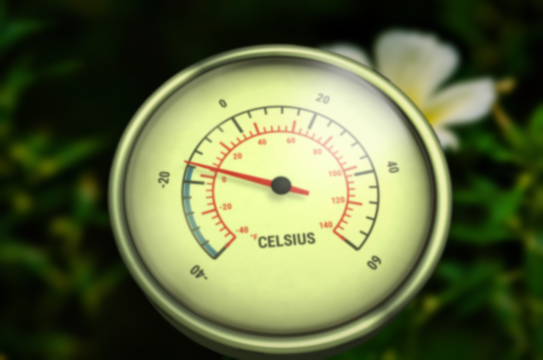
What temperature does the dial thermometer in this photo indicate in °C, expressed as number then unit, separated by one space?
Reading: -16 °C
